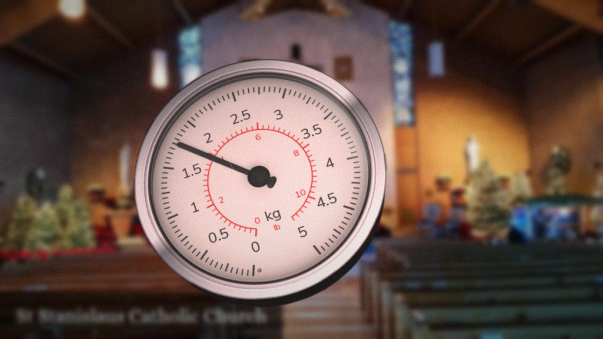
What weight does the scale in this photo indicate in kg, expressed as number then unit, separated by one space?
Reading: 1.75 kg
